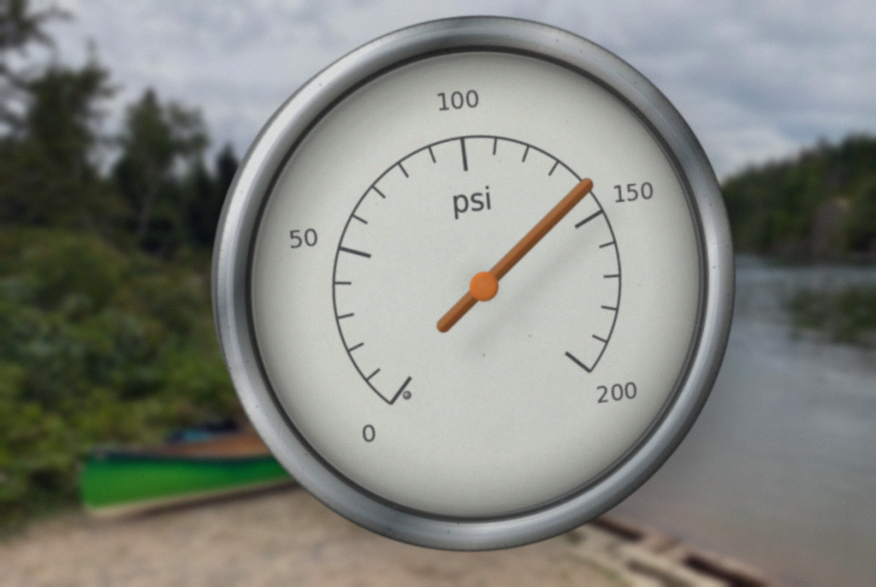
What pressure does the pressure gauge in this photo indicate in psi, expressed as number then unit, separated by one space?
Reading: 140 psi
